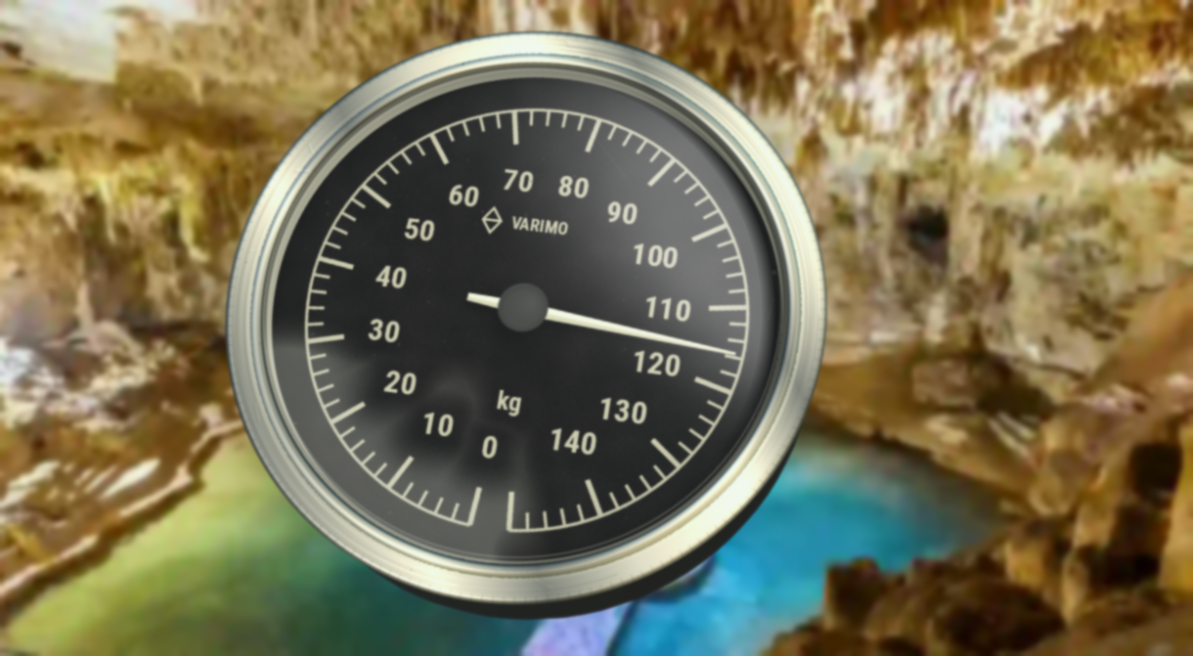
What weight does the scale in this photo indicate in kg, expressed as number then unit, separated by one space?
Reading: 116 kg
